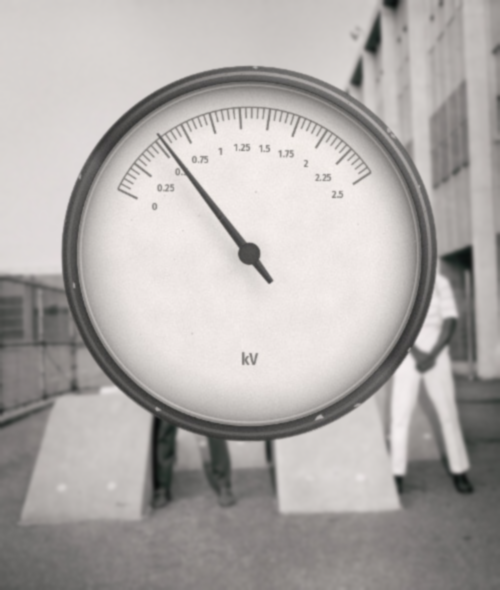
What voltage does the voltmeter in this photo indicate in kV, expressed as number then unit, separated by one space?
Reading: 0.55 kV
